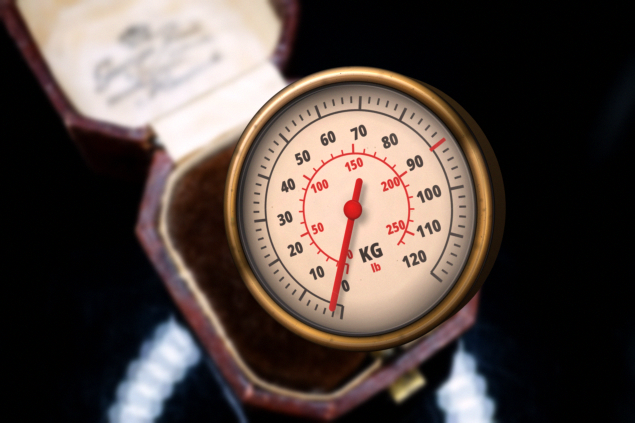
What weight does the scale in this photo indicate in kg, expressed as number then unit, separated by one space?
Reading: 2 kg
